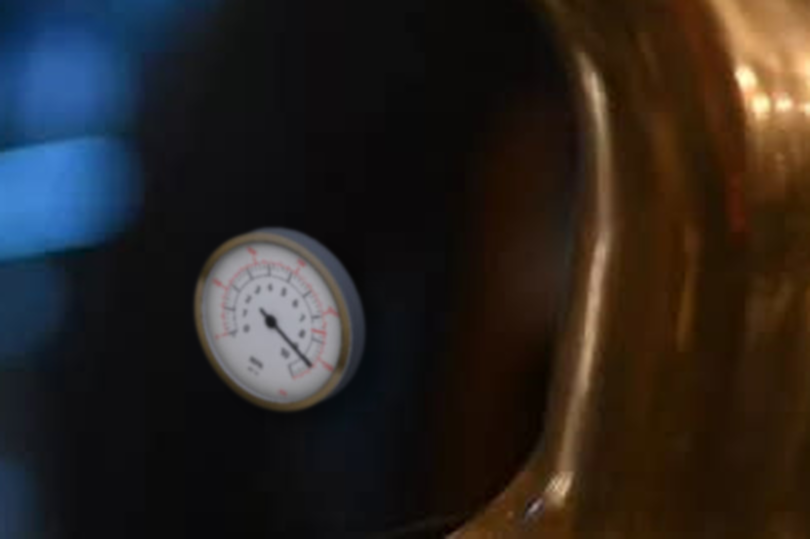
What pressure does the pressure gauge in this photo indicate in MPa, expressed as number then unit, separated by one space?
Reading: 9 MPa
